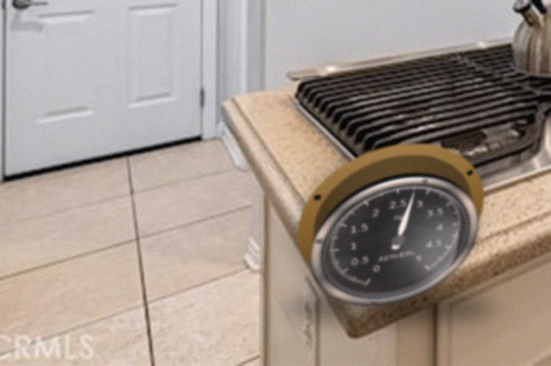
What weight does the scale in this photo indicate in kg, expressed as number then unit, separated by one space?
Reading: 2.75 kg
